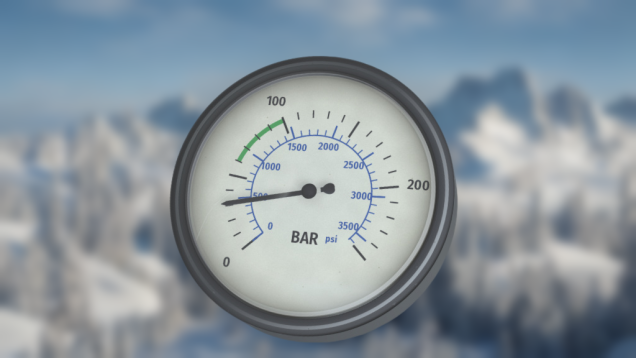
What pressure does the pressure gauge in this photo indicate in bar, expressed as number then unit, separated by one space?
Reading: 30 bar
